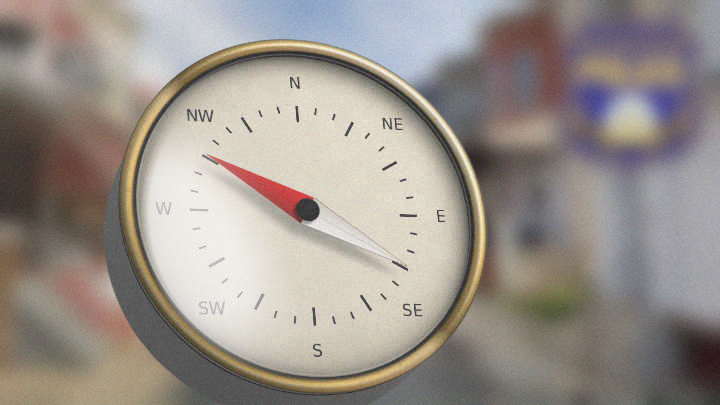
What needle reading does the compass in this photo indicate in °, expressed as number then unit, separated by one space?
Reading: 300 °
